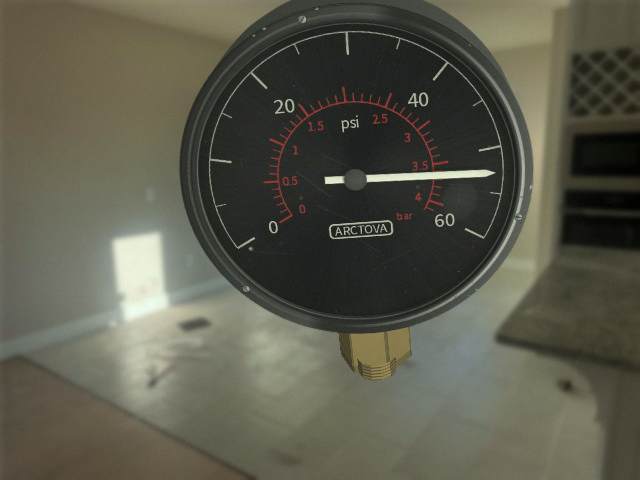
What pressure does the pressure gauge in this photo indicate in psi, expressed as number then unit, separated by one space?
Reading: 52.5 psi
